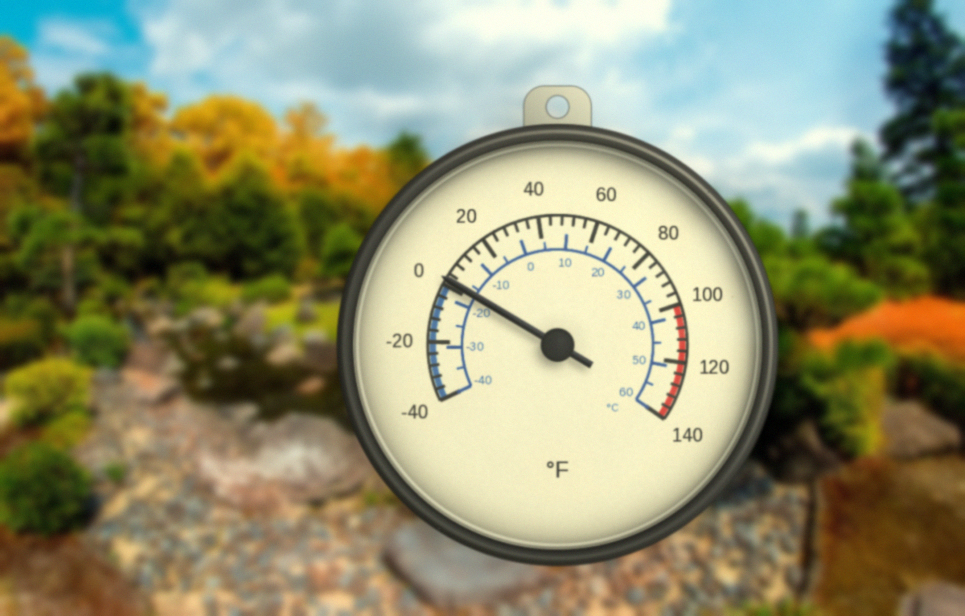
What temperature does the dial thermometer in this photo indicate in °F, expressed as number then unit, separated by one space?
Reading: 2 °F
